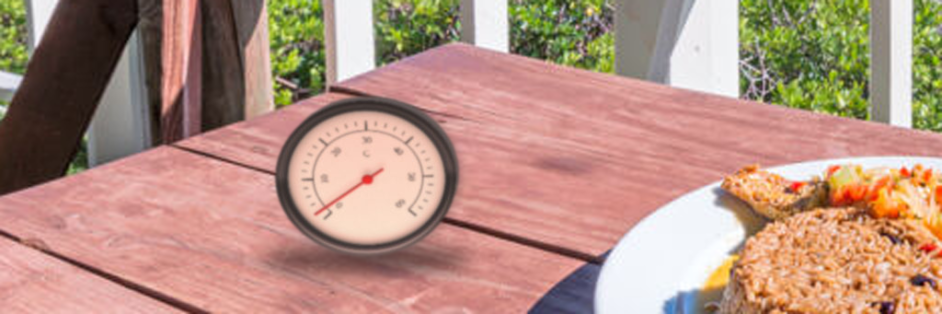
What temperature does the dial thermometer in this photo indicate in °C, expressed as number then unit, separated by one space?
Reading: 2 °C
